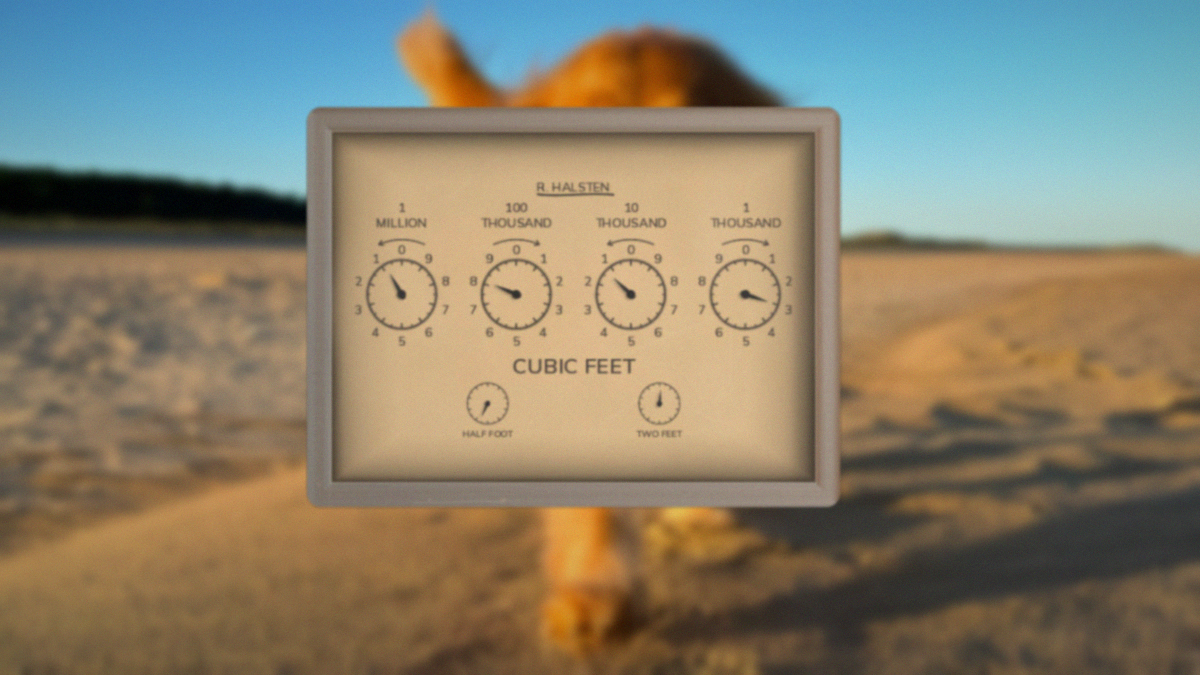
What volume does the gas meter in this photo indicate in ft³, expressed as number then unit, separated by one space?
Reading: 81300 ft³
